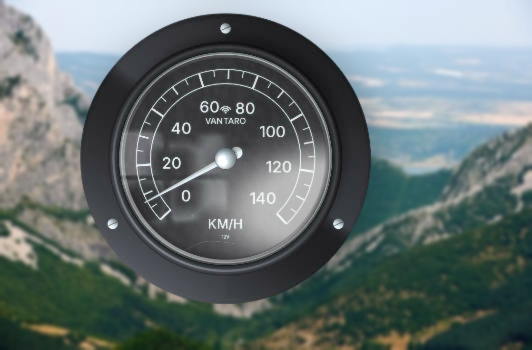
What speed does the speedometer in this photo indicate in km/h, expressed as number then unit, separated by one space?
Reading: 7.5 km/h
